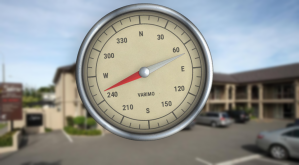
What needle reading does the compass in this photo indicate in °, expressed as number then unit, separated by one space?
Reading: 250 °
